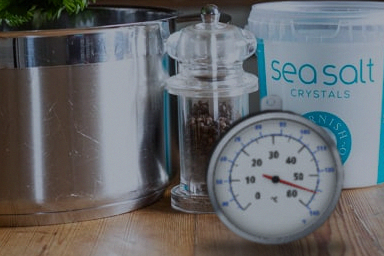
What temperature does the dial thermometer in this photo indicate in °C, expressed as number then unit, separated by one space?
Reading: 55 °C
